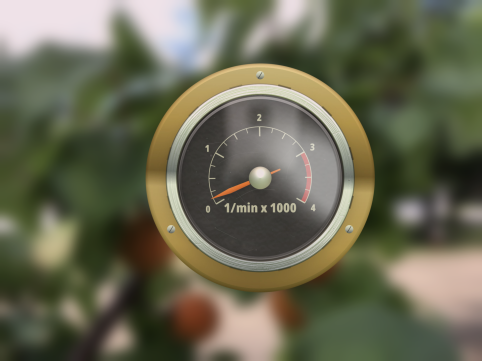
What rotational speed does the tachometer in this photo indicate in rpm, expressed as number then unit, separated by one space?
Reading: 125 rpm
